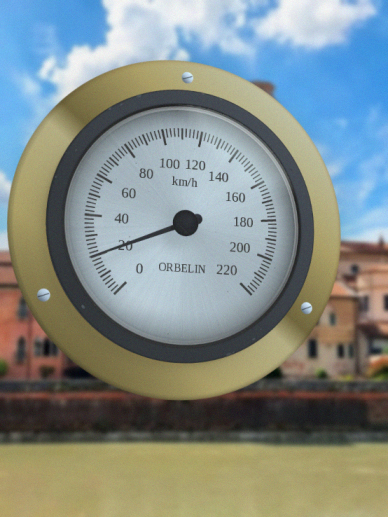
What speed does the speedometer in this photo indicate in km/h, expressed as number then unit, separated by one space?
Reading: 20 km/h
